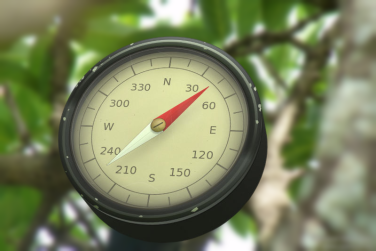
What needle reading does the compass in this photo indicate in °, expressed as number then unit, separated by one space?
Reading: 45 °
